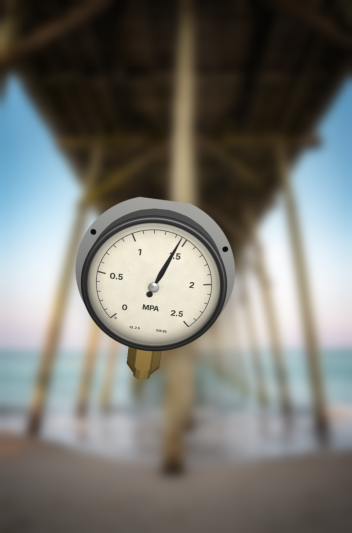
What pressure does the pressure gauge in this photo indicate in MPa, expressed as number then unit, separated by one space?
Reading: 1.45 MPa
